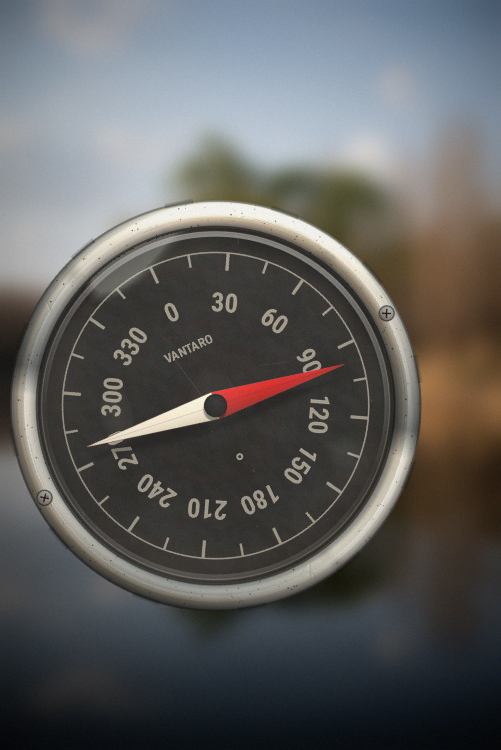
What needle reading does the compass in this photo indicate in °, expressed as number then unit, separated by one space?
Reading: 97.5 °
